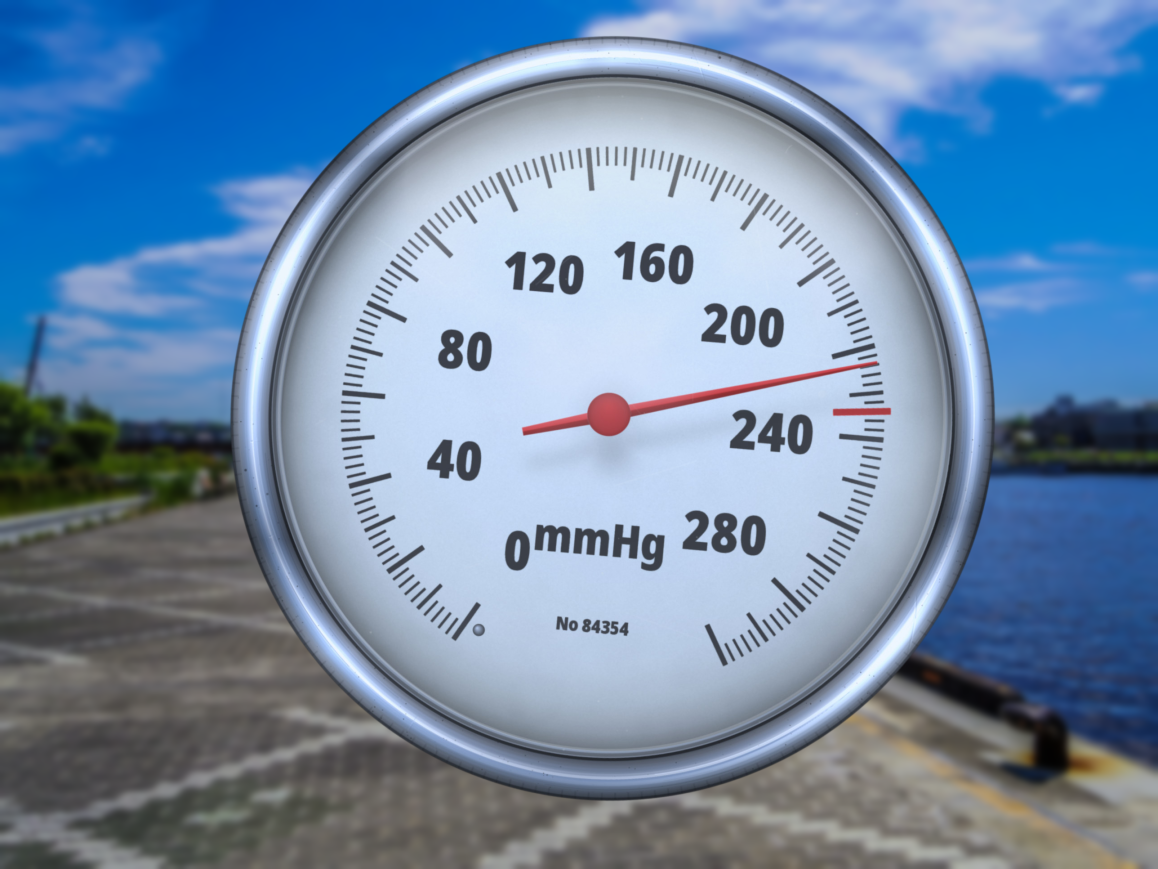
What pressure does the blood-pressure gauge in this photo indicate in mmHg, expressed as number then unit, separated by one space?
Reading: 224 mmHg
